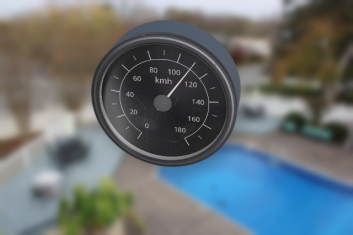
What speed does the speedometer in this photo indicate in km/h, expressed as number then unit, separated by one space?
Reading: 110 km/h
